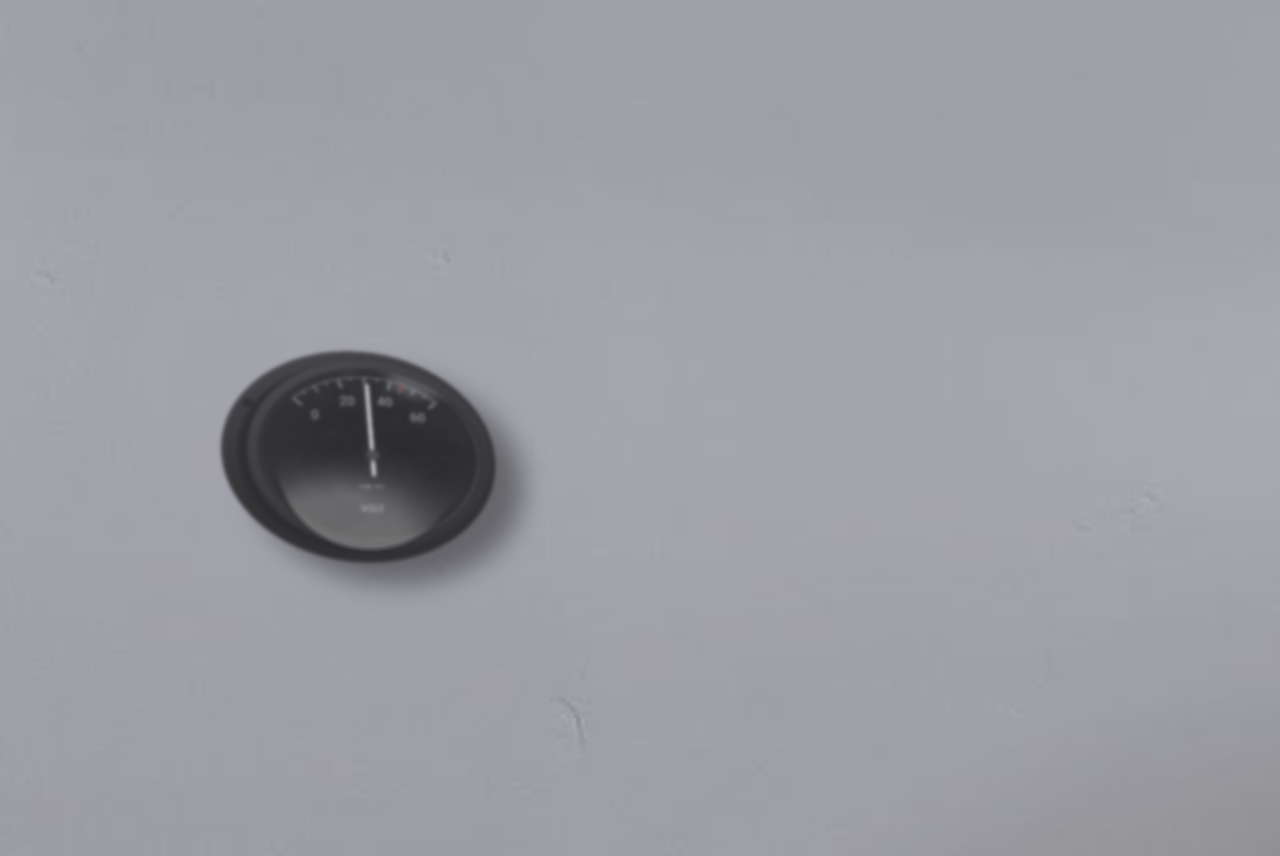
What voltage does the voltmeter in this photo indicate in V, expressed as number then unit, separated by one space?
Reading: 30 V
